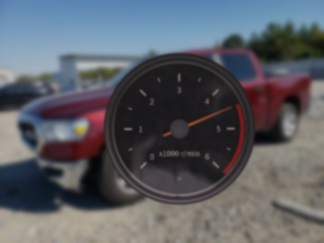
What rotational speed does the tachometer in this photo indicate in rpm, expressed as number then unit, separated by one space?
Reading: 4500 rpm
